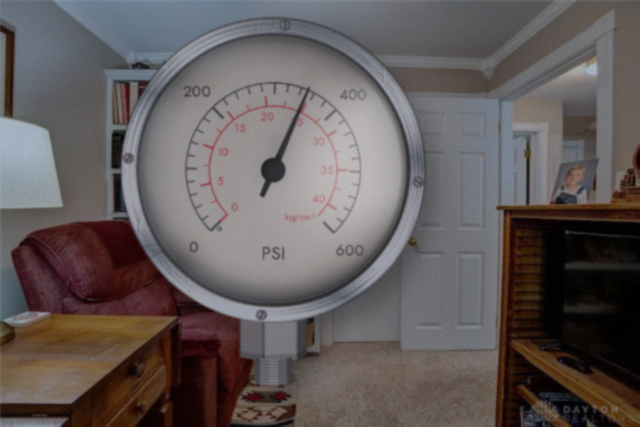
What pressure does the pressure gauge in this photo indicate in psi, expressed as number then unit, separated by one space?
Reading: 350 psi
